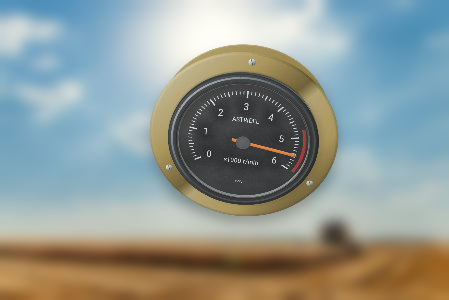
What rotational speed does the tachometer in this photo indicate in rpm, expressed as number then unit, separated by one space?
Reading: 5500 rpm
